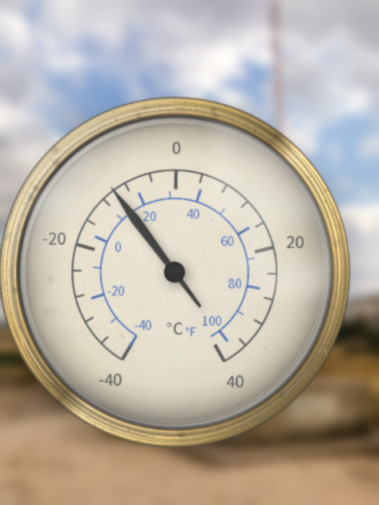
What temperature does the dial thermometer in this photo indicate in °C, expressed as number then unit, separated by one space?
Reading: -10 °C
